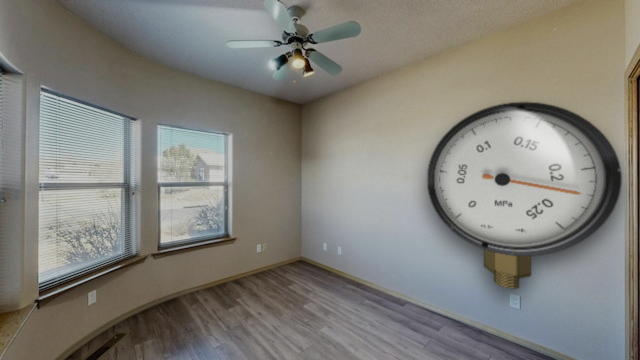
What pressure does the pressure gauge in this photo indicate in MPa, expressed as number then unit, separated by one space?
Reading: 0.22 MPa
